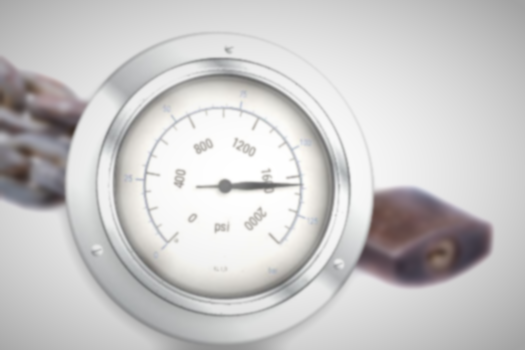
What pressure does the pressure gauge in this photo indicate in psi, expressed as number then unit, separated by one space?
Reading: 1650 psi
